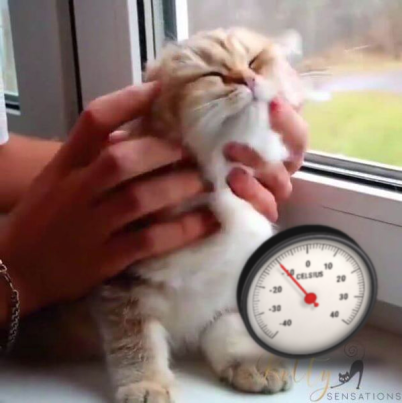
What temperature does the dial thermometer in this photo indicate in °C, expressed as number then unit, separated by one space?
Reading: -10 °C
